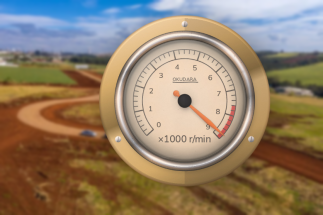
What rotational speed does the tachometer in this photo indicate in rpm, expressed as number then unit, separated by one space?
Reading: 8800 rpm
